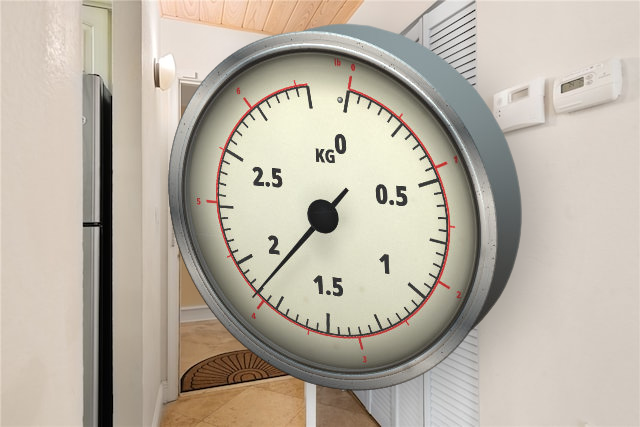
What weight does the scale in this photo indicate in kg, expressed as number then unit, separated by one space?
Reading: 1.85 kg
